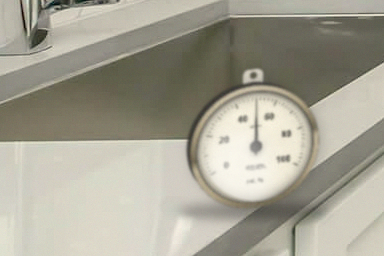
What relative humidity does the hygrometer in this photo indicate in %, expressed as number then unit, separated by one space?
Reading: 50 %
